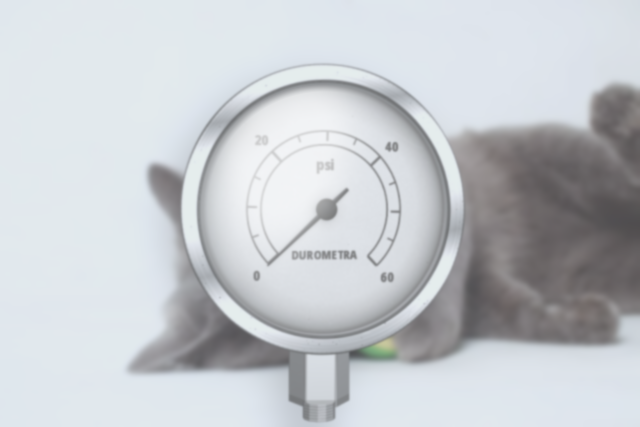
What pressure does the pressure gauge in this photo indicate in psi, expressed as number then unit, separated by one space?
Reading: 0 psi
